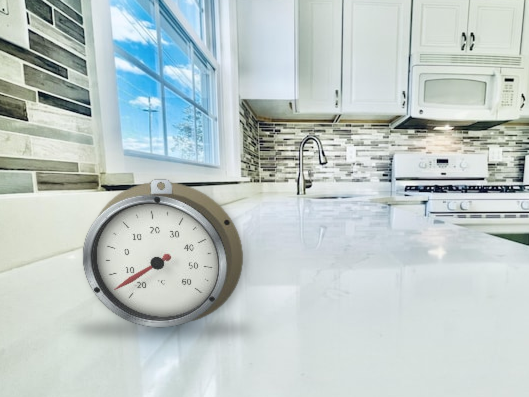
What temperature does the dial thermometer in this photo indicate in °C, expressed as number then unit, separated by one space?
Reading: -15 °C
